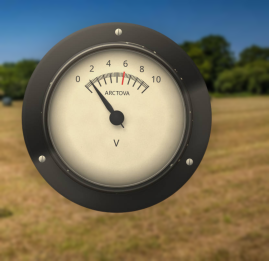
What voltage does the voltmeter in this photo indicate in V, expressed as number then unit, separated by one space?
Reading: 1 V
